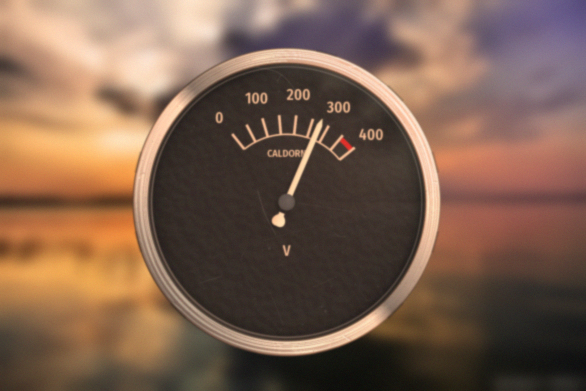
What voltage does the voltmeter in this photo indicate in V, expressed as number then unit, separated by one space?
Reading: 275 V
